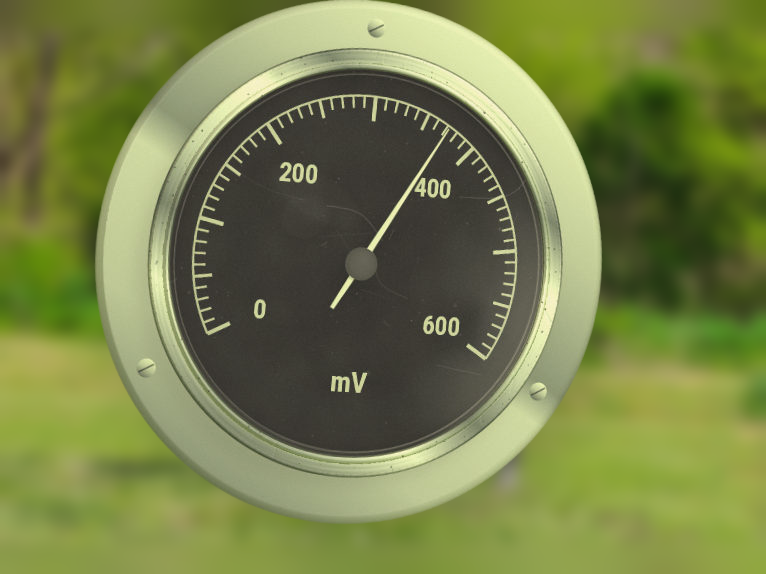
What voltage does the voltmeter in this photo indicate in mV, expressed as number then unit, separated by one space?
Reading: 370 mV
